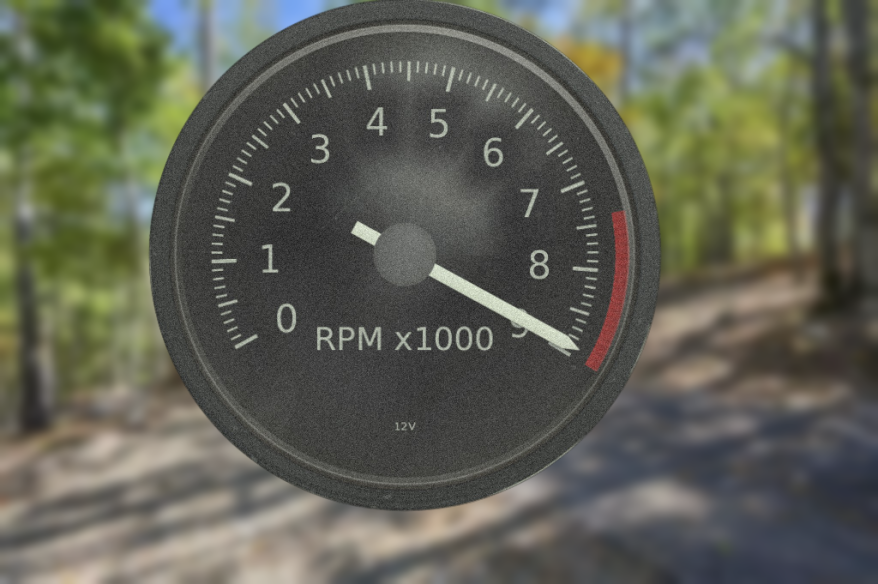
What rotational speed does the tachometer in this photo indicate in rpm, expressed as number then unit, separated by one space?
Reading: 8900 rpm
